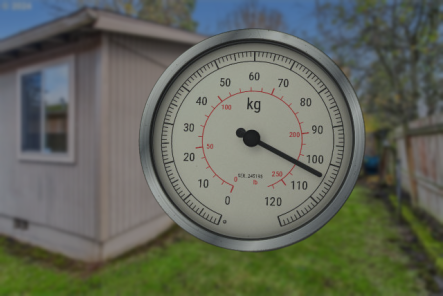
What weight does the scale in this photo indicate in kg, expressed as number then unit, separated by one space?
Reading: 104 kg
